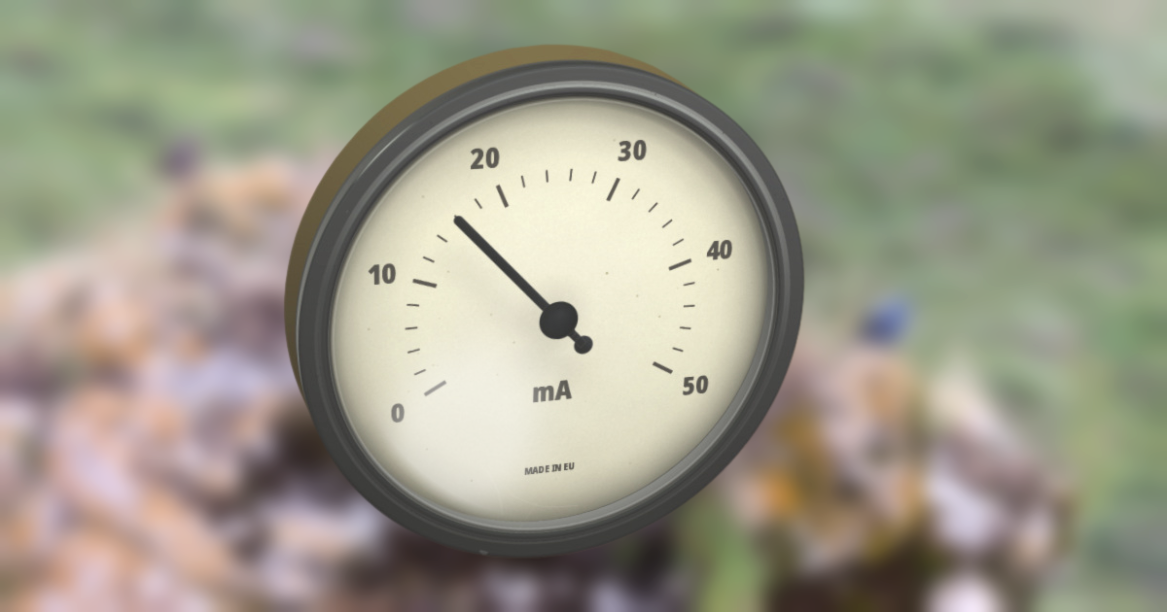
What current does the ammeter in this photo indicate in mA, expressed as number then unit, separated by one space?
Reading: 16 mA
